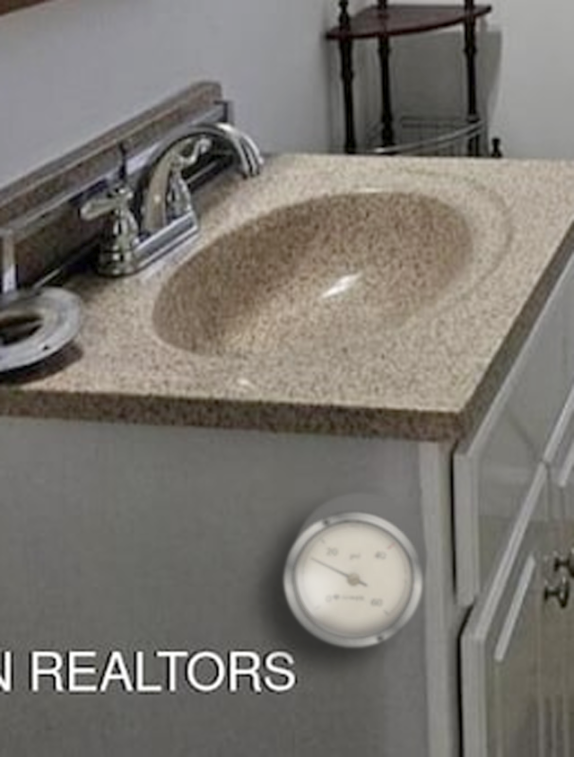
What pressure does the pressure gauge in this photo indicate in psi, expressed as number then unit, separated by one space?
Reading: 15 psi
